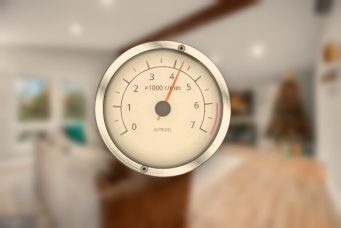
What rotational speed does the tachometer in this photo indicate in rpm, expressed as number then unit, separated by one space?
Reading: 4250 rpm
